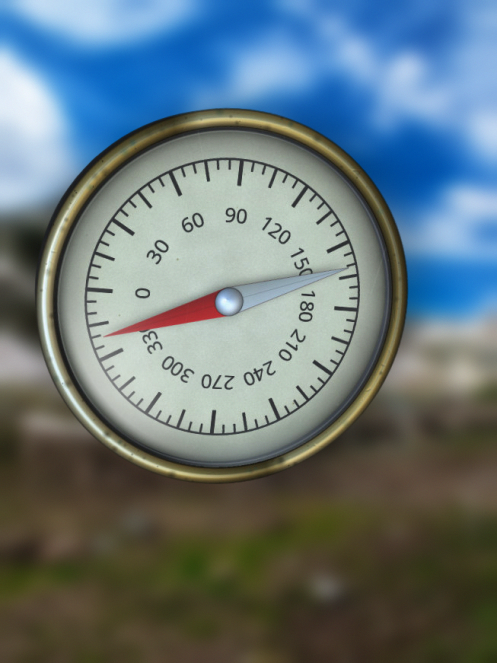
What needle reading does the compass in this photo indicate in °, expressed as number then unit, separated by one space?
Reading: 340 °
